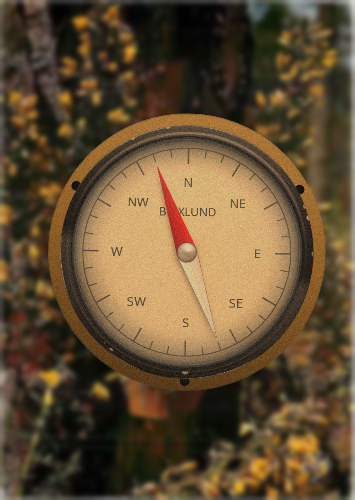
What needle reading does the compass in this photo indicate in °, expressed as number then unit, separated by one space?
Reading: 340 °
